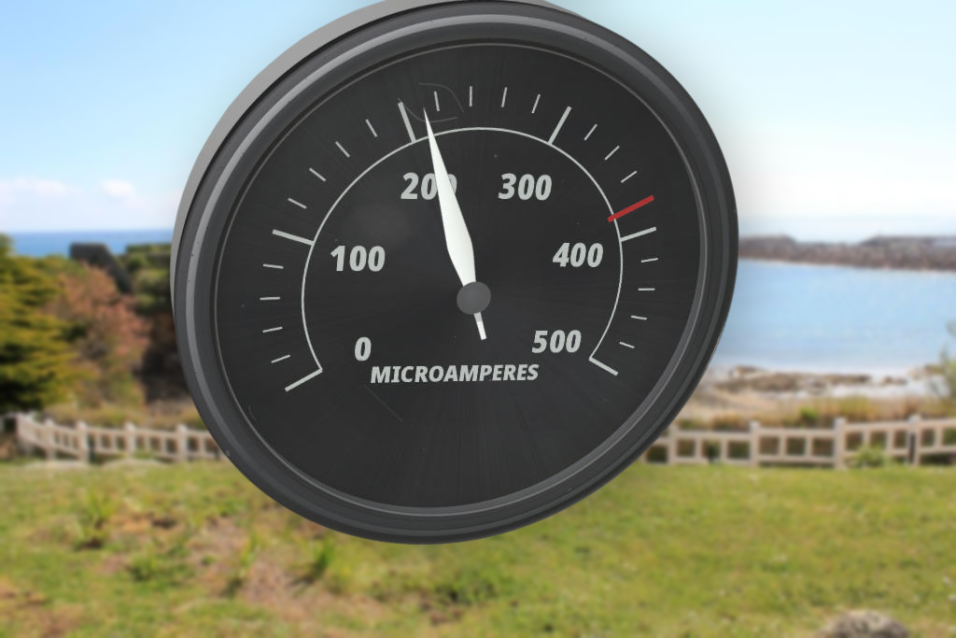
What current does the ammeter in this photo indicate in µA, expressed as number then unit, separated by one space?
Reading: 210 µA
